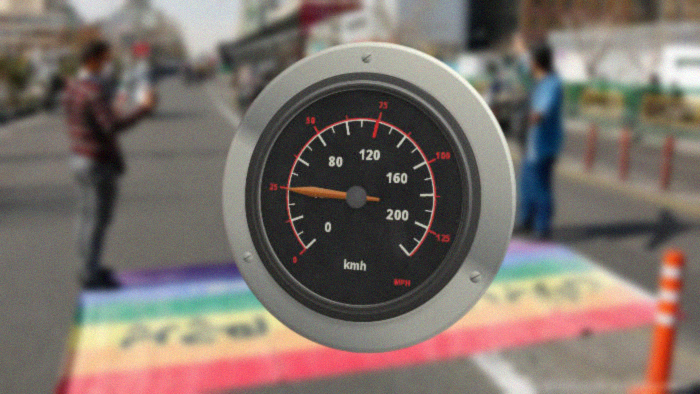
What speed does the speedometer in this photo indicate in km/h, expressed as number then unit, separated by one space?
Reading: 40 km/h
